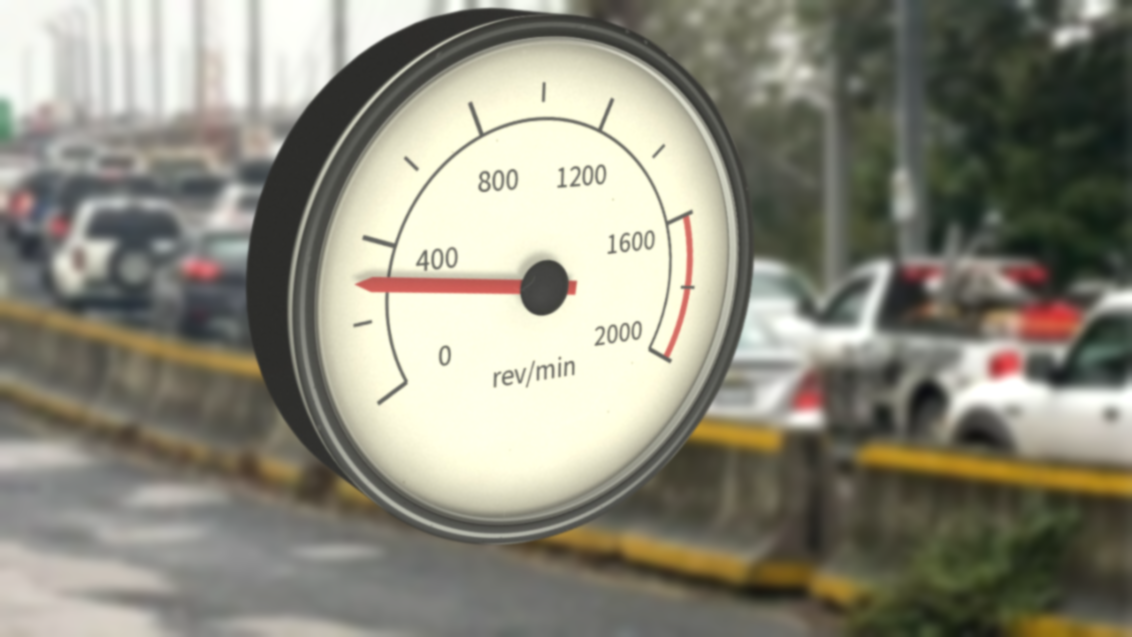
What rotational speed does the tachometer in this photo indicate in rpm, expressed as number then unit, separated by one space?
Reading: 300 rpm
